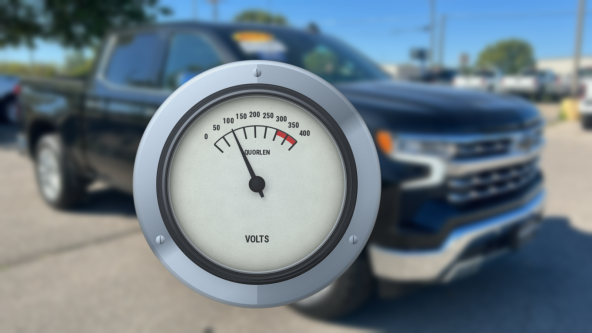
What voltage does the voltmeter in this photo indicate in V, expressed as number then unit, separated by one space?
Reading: 100 V
